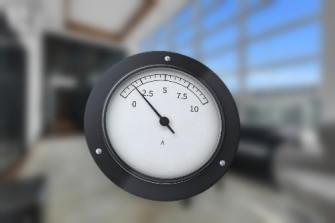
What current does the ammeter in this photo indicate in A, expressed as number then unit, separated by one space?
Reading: 1.5 A
